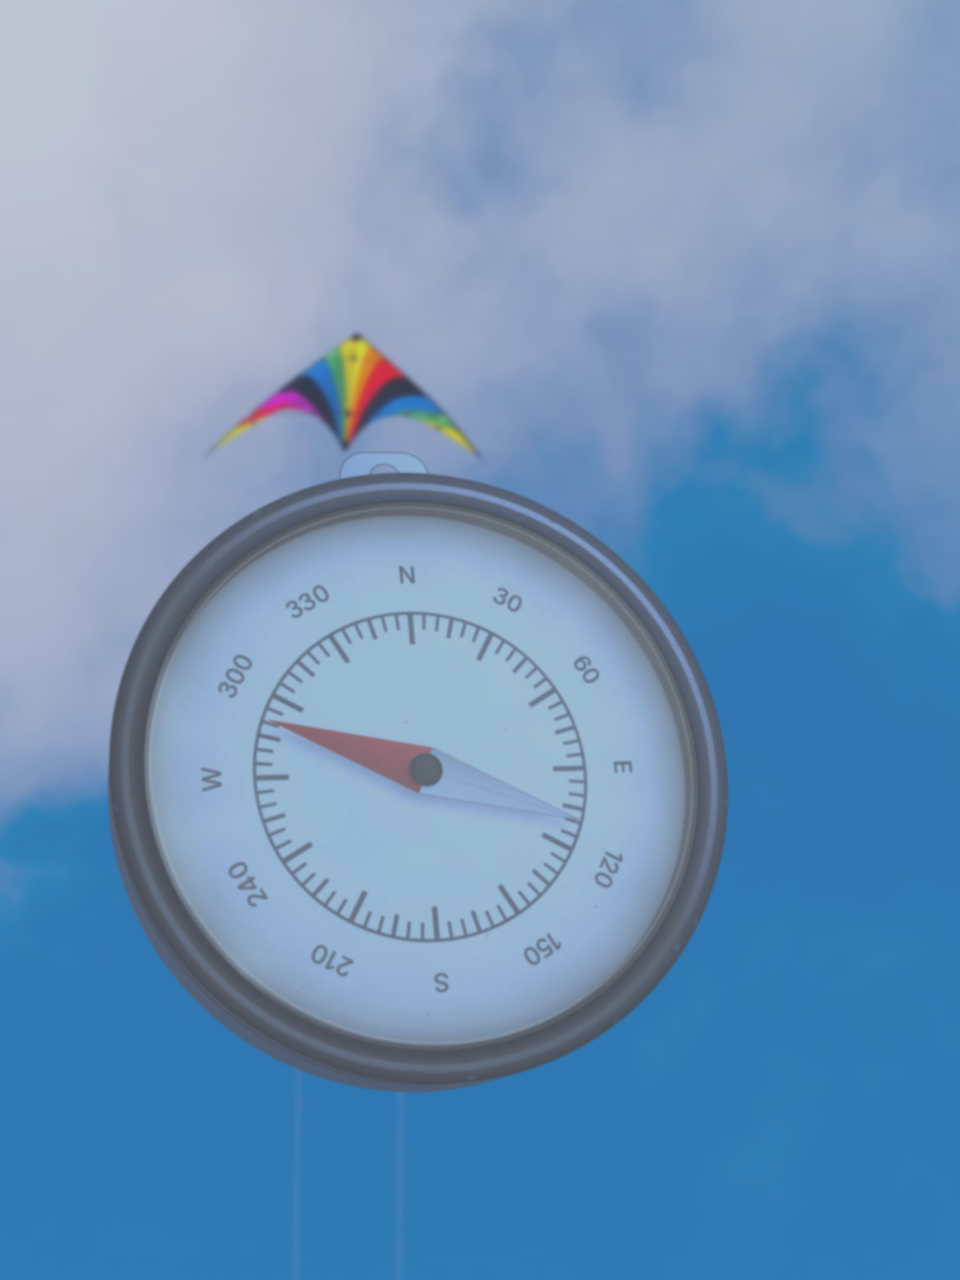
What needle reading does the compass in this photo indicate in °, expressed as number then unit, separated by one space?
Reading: 290 °
